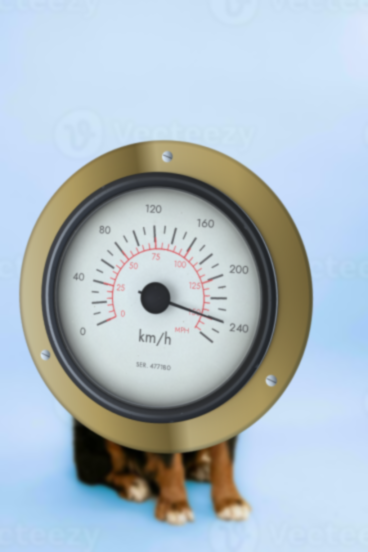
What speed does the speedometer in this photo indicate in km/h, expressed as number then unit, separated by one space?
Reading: 240 km/h
